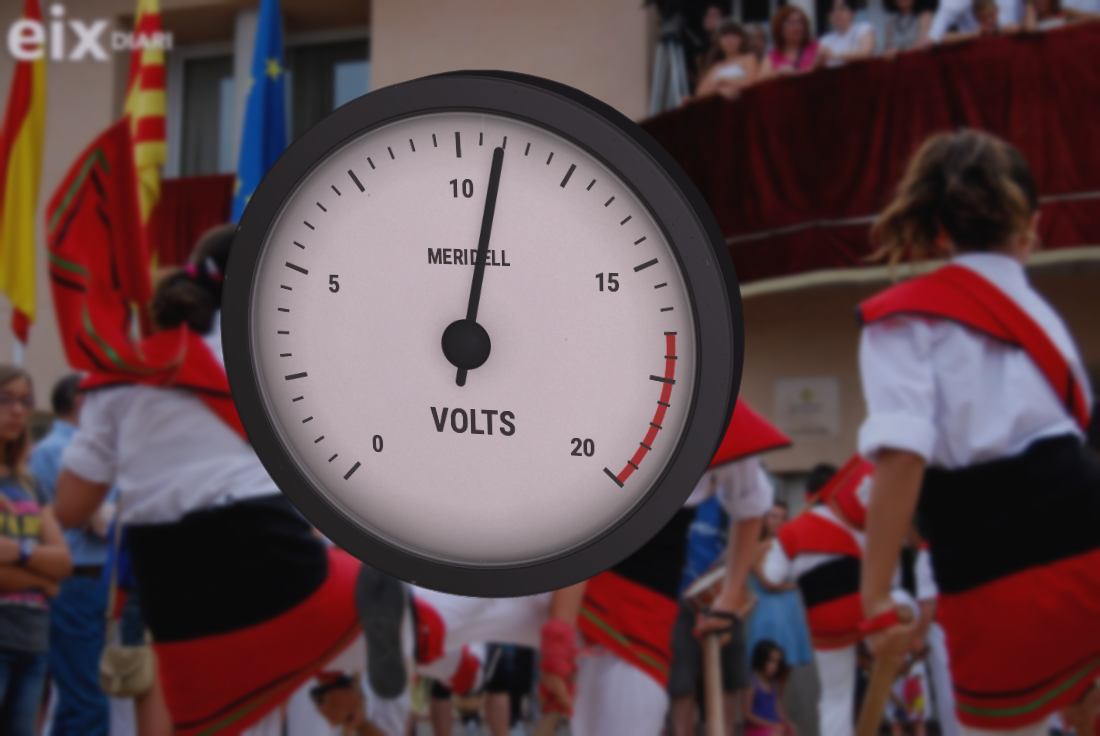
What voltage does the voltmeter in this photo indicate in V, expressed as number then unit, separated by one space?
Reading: 11 V
